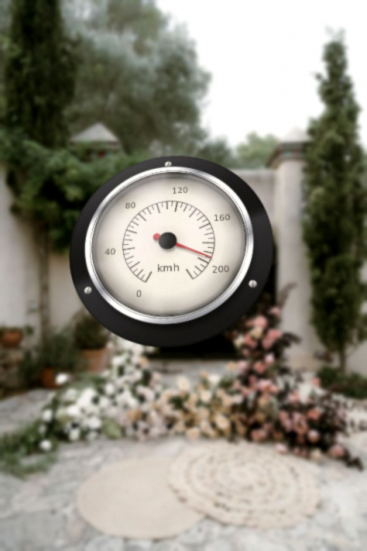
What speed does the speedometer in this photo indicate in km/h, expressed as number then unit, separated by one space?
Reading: 195 km/h
